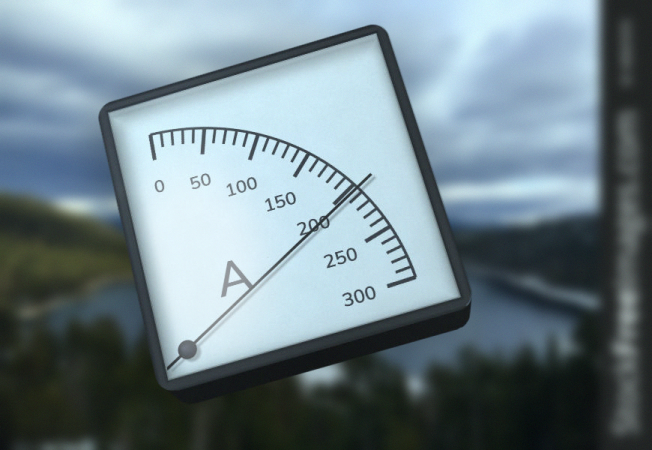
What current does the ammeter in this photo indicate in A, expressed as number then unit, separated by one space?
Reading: 205 A
